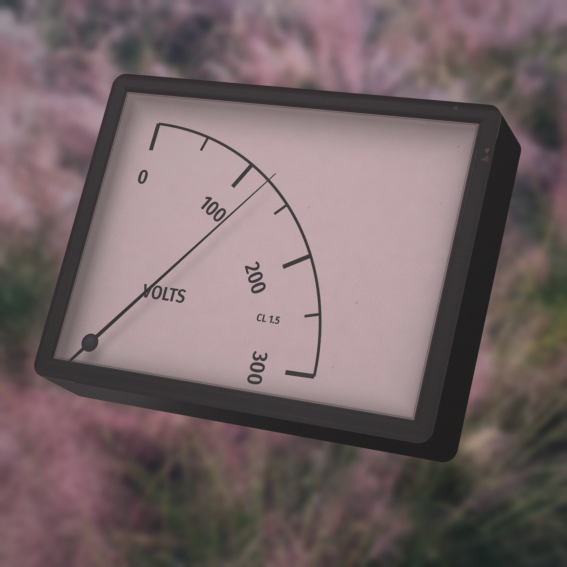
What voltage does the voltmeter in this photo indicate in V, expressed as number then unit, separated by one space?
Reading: 125 V
